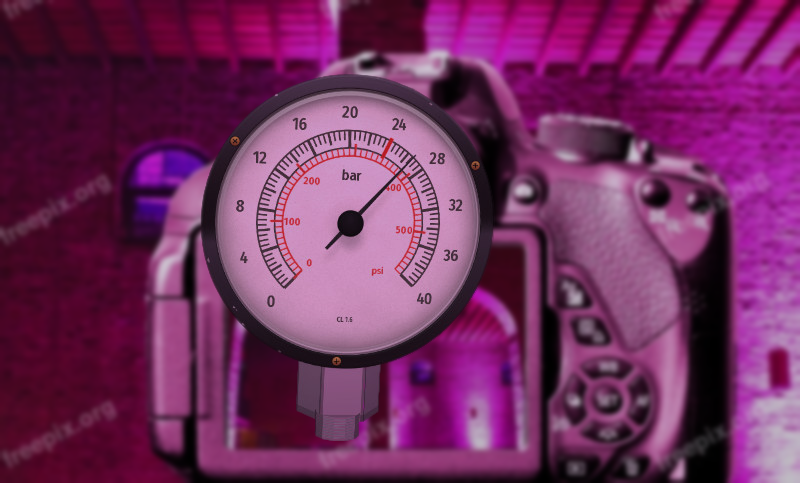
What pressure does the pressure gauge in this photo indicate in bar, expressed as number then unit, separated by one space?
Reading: 26.5 bar
